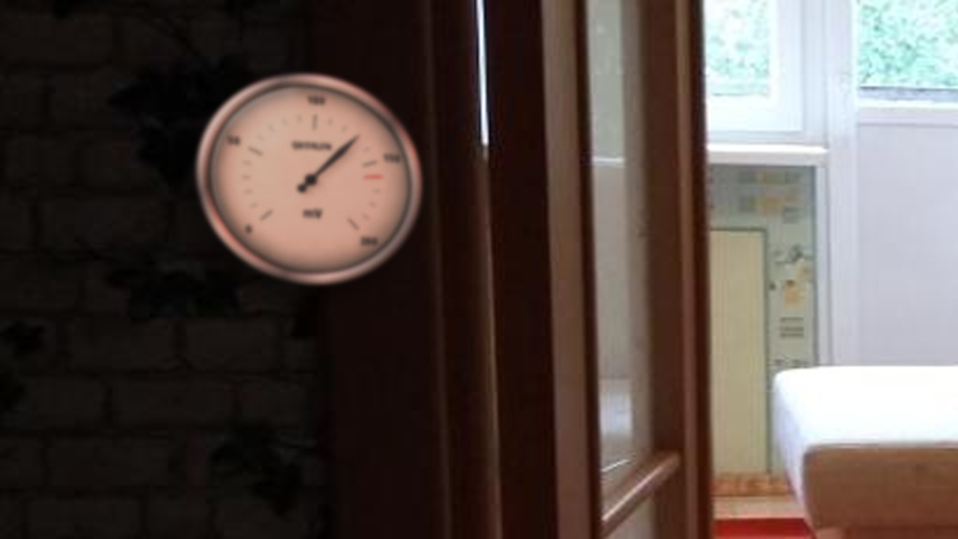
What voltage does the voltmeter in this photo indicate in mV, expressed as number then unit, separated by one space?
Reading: 130 mV
